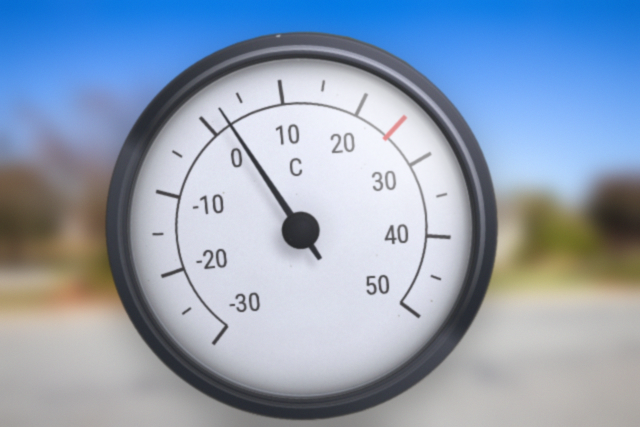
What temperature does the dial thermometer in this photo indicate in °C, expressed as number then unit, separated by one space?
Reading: 2.5 °C
